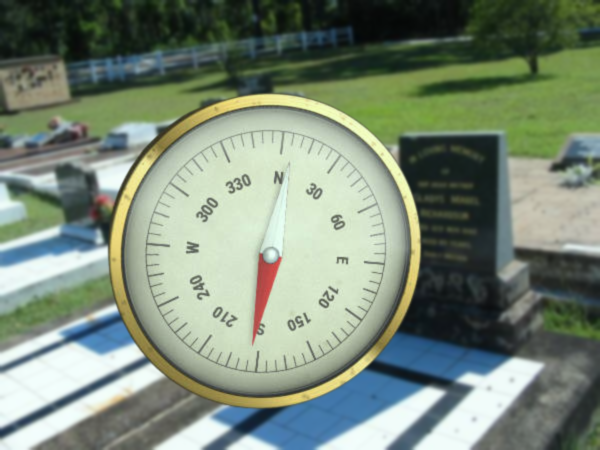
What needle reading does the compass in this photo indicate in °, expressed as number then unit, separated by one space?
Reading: 185 °
